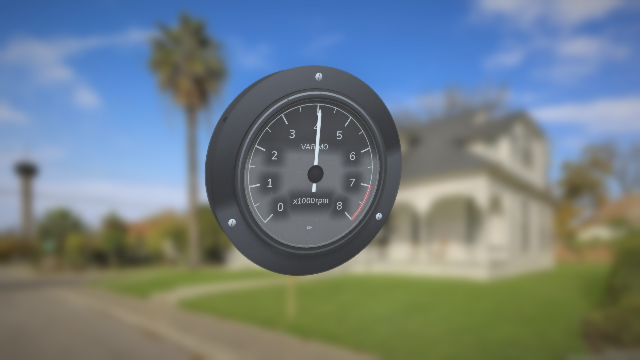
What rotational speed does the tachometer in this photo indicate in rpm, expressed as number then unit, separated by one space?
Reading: 4000 rpm
